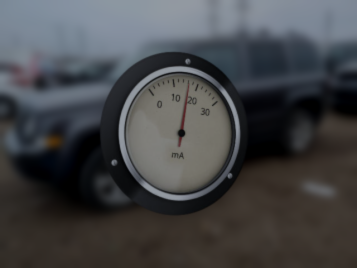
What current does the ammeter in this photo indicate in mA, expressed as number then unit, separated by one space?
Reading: 16 mA
